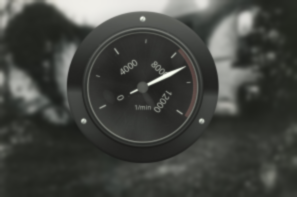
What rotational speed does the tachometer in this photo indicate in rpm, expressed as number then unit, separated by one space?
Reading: 9000 rpm
